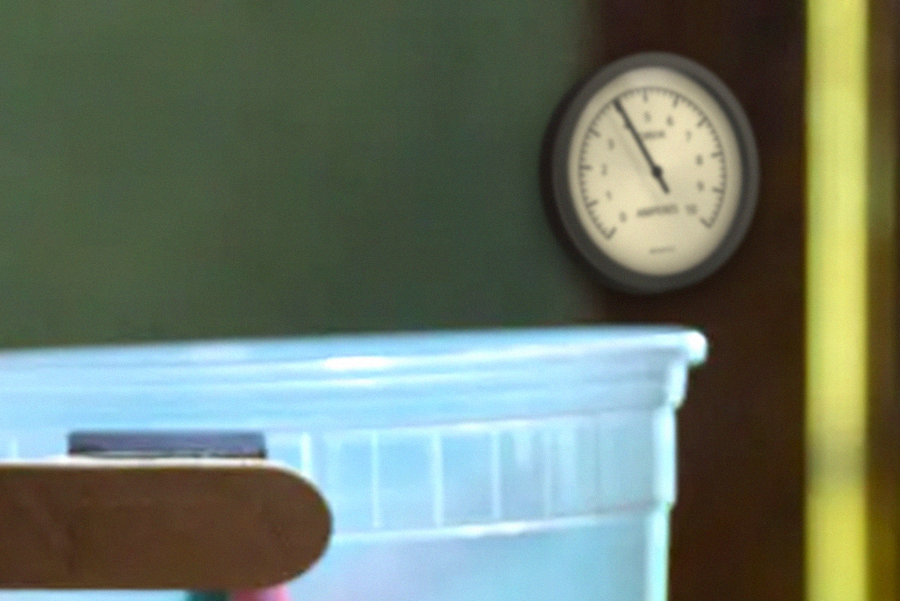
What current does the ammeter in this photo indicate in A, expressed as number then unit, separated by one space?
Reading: 4 A
